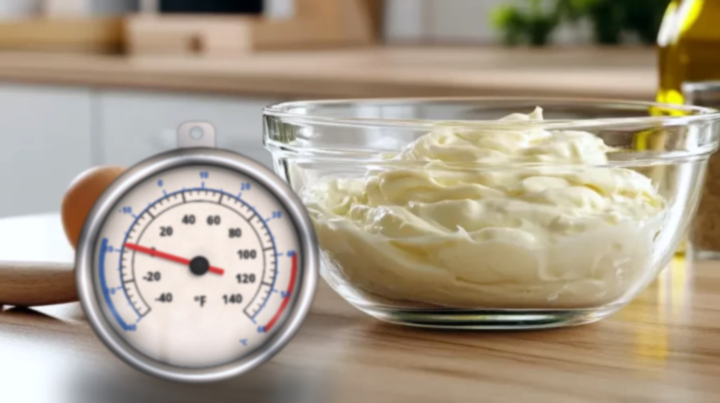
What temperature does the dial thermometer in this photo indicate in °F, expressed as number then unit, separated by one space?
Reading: 0 °F
